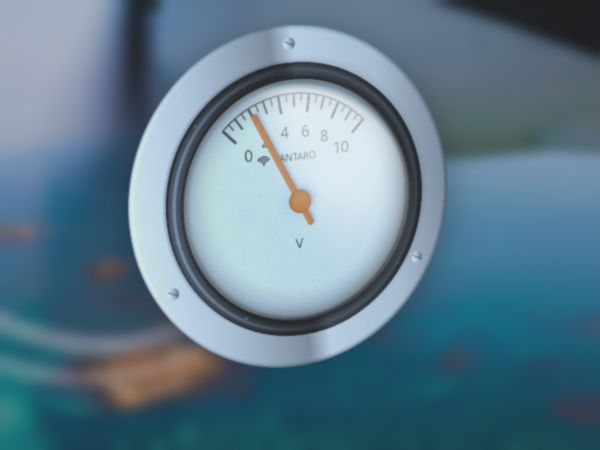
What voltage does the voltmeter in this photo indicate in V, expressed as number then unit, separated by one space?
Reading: 2 V
